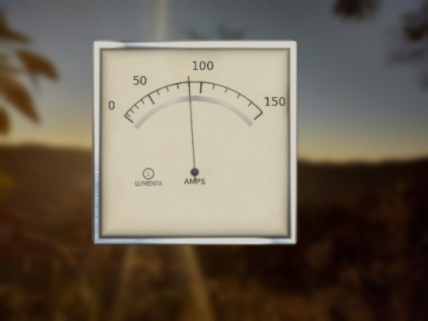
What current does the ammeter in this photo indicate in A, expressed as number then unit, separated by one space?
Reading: 90 A
